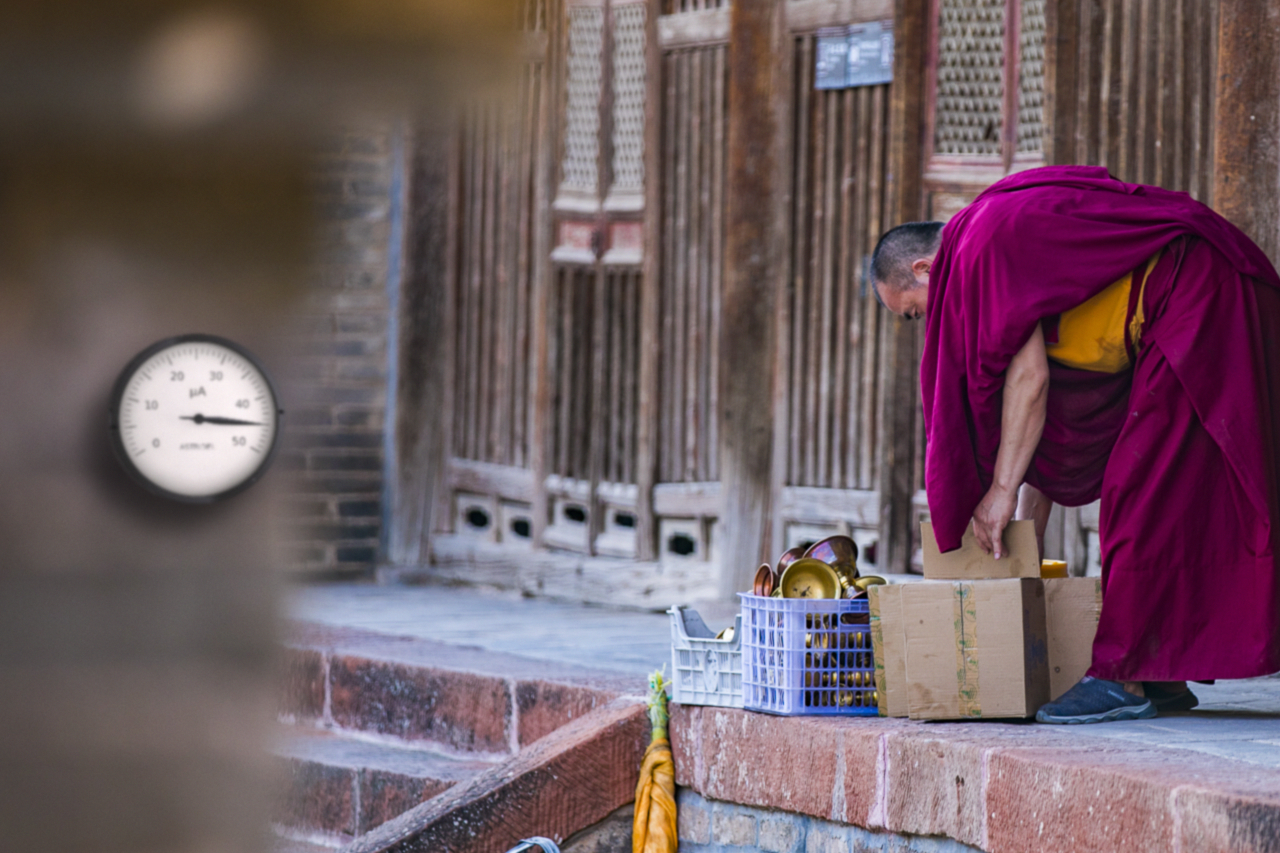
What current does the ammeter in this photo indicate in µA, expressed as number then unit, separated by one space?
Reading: 45 µA
